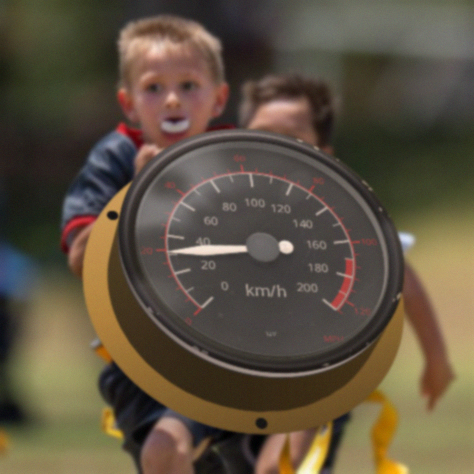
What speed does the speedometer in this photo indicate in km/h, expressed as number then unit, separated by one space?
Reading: 30 km/h
